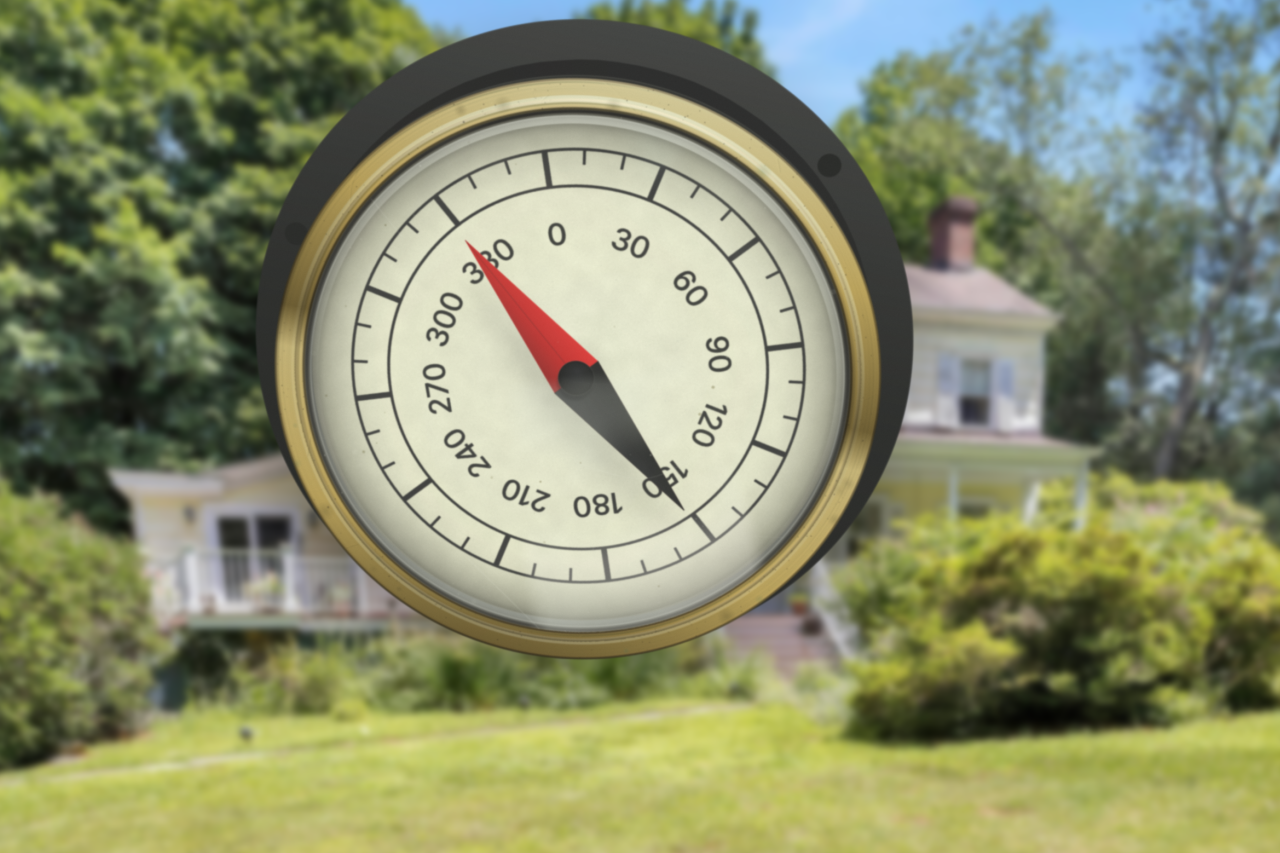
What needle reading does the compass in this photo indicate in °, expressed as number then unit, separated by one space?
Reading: 330 °
